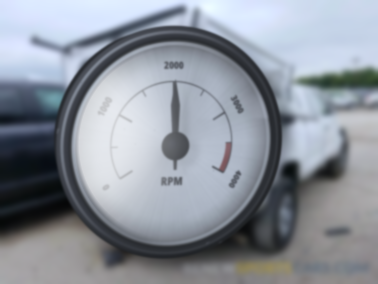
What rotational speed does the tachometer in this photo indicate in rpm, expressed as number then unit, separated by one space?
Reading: 2000 rpm
